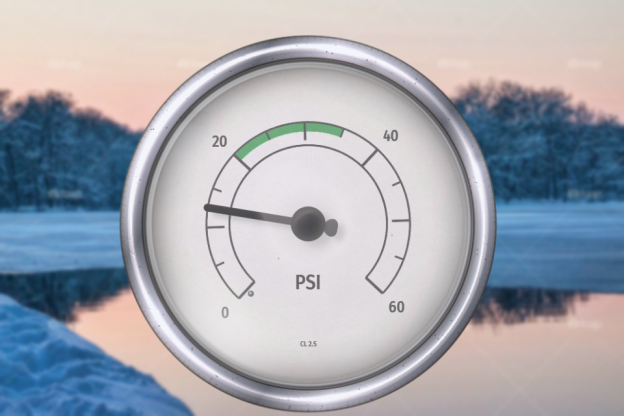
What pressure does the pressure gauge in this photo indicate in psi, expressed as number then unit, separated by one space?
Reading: 12.5 psi
